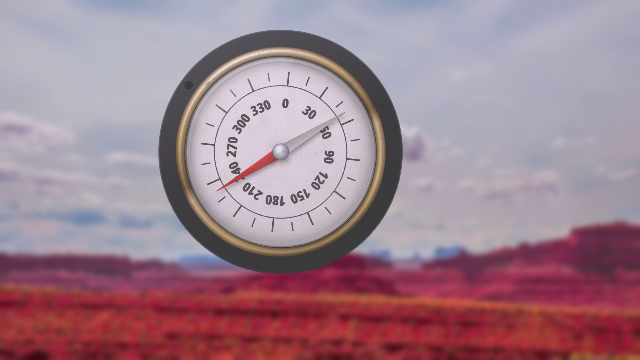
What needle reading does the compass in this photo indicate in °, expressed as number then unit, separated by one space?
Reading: 232.5 °
